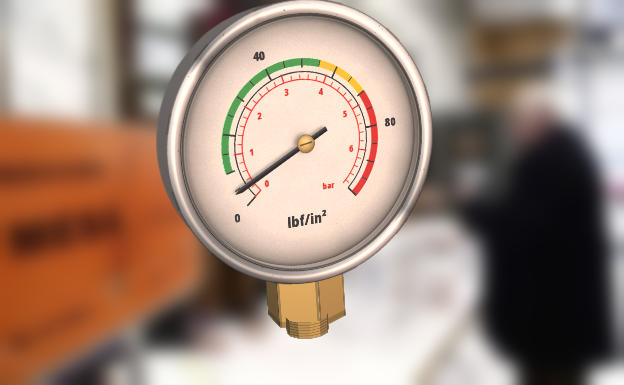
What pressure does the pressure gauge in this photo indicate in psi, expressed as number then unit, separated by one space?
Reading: 5 psi
